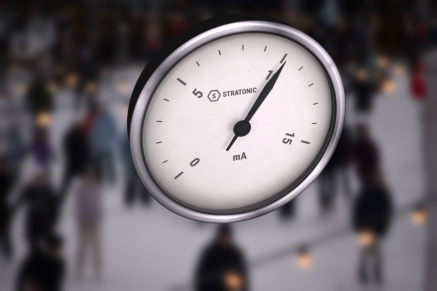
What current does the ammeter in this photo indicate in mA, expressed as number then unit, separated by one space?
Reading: 10 mA
